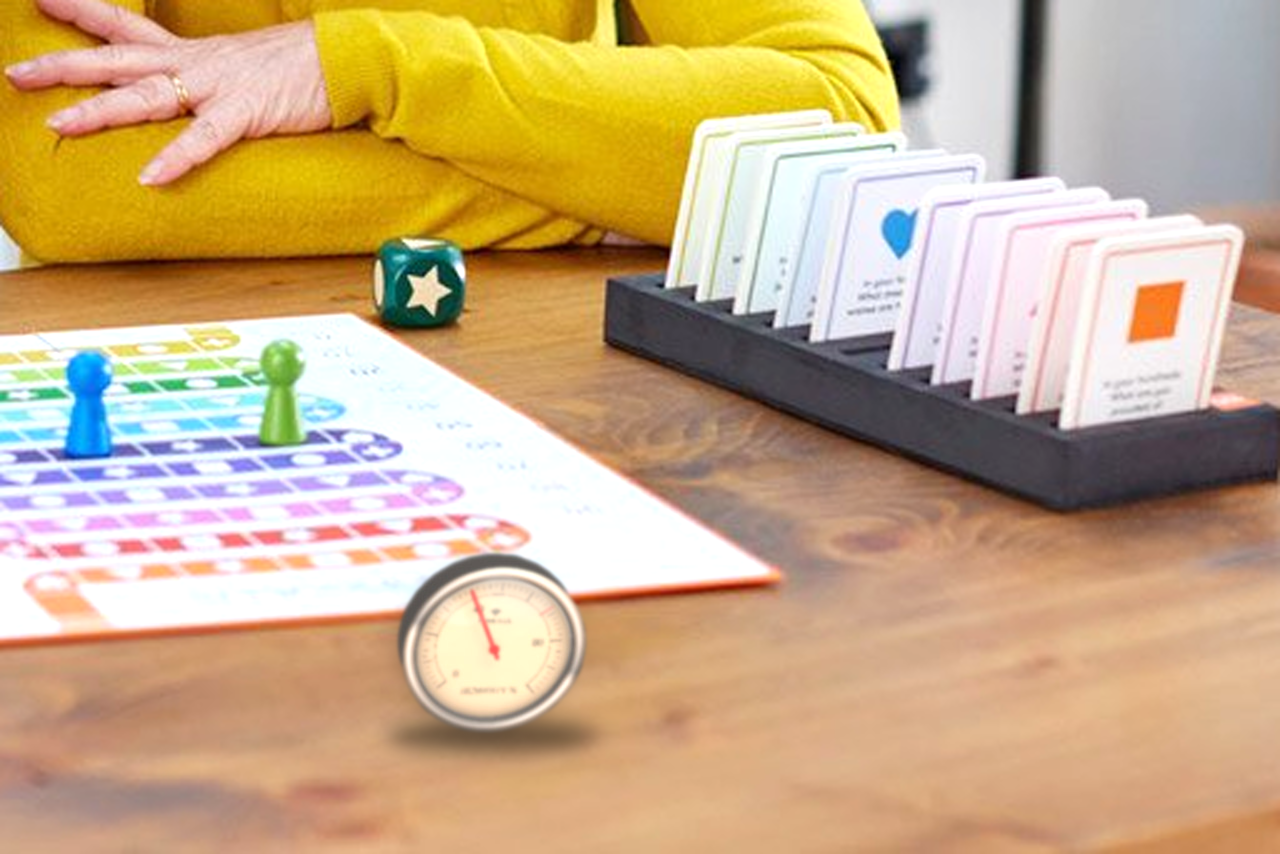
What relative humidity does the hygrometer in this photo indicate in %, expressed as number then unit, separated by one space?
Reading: 40 %
